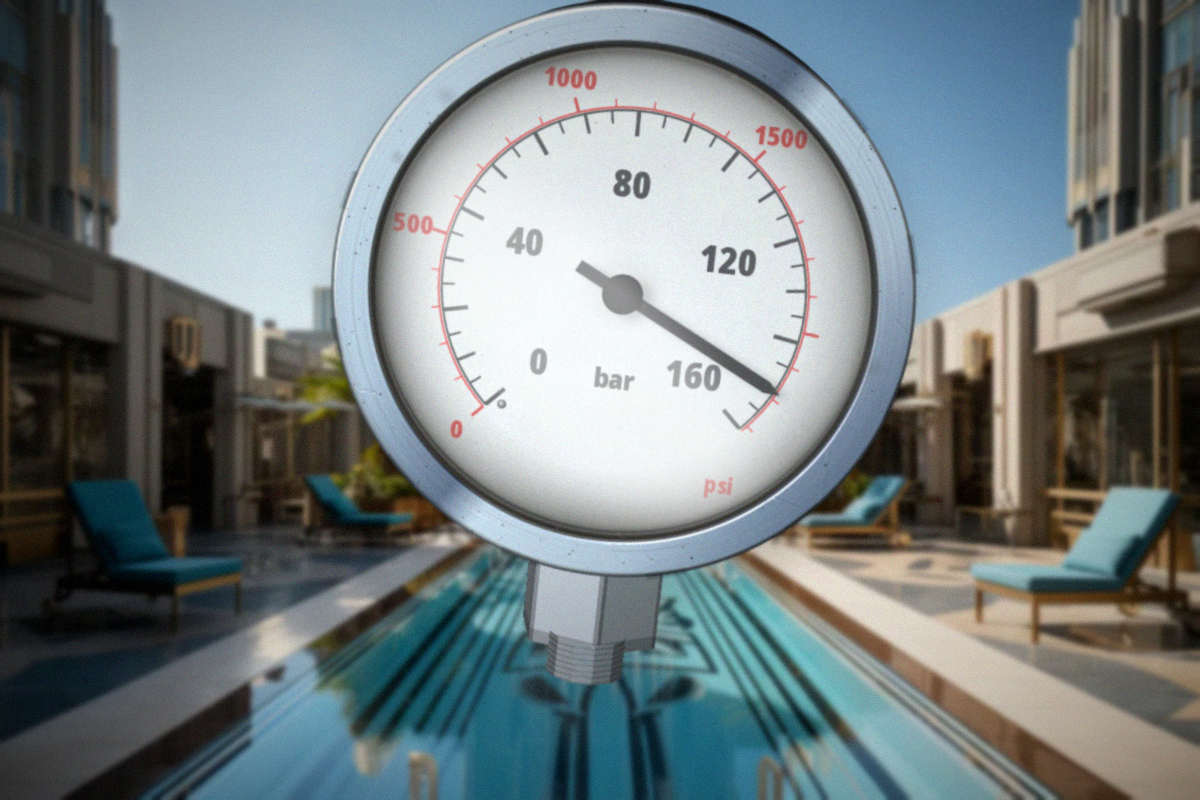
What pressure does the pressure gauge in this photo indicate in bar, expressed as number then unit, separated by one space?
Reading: 150 bar
